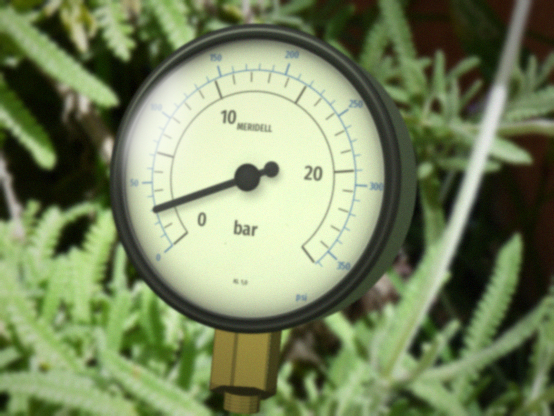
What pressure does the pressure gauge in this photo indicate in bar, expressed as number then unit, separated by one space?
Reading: 2 bar
